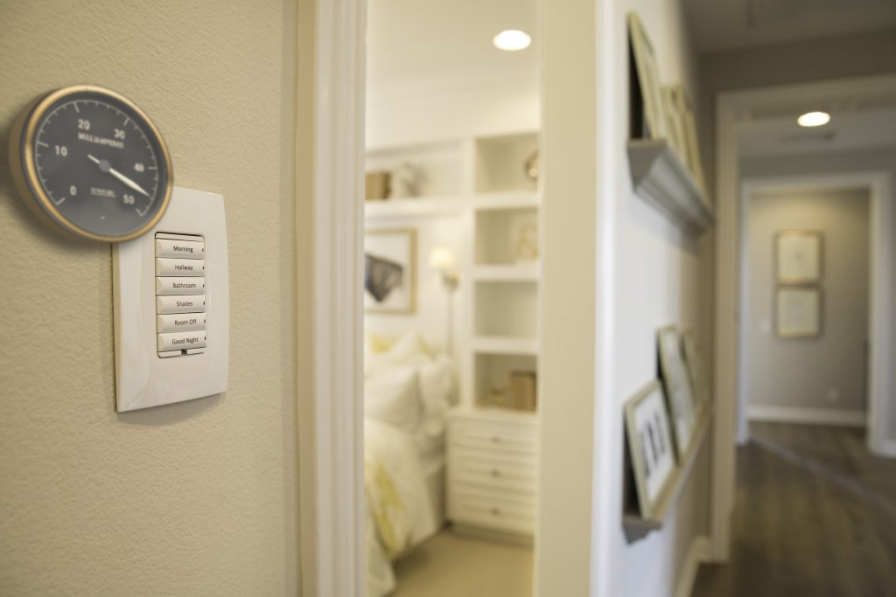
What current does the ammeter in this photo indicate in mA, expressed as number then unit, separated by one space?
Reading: 46 mA
